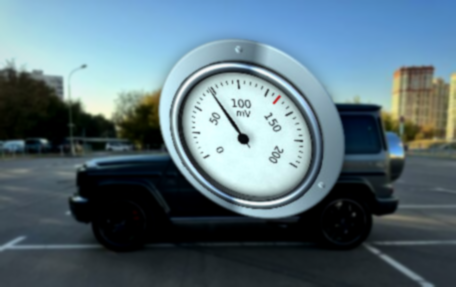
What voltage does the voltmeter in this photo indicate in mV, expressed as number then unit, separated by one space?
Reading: 75 mV
